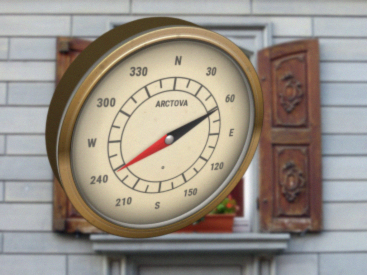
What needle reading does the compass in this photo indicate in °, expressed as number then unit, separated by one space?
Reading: 240 °
